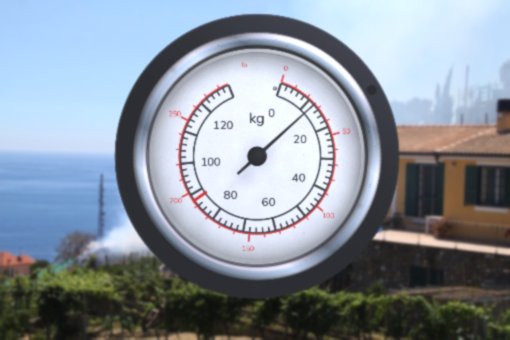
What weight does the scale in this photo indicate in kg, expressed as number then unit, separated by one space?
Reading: 12 kg
